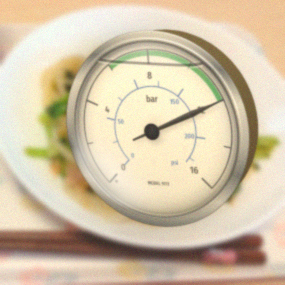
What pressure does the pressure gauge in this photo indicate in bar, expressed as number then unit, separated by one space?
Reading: 12 bar
